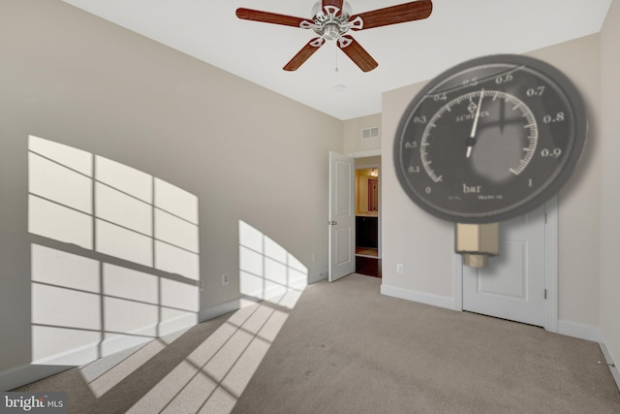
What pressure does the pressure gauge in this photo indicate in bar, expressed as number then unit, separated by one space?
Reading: 0.55 bar
